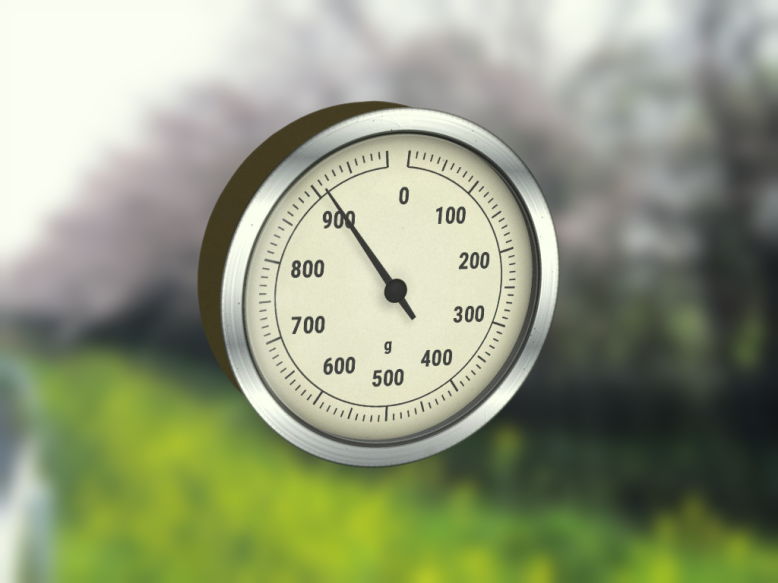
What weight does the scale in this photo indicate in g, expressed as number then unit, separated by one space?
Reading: 910 g
